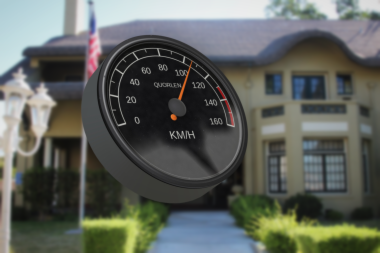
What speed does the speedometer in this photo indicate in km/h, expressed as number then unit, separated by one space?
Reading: 105 km/h
